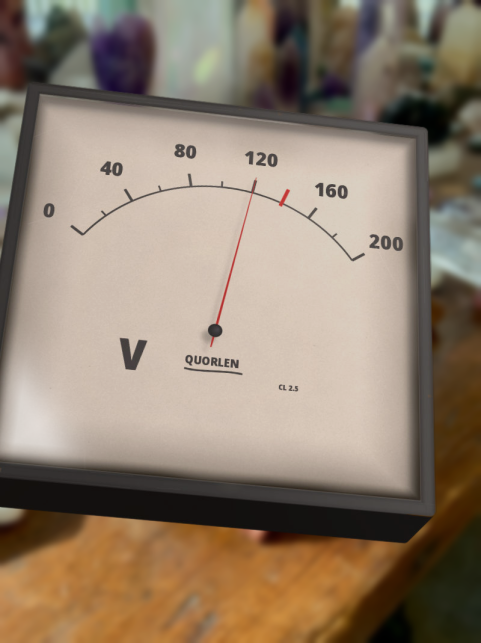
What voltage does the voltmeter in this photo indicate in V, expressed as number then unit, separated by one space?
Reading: 120 V
